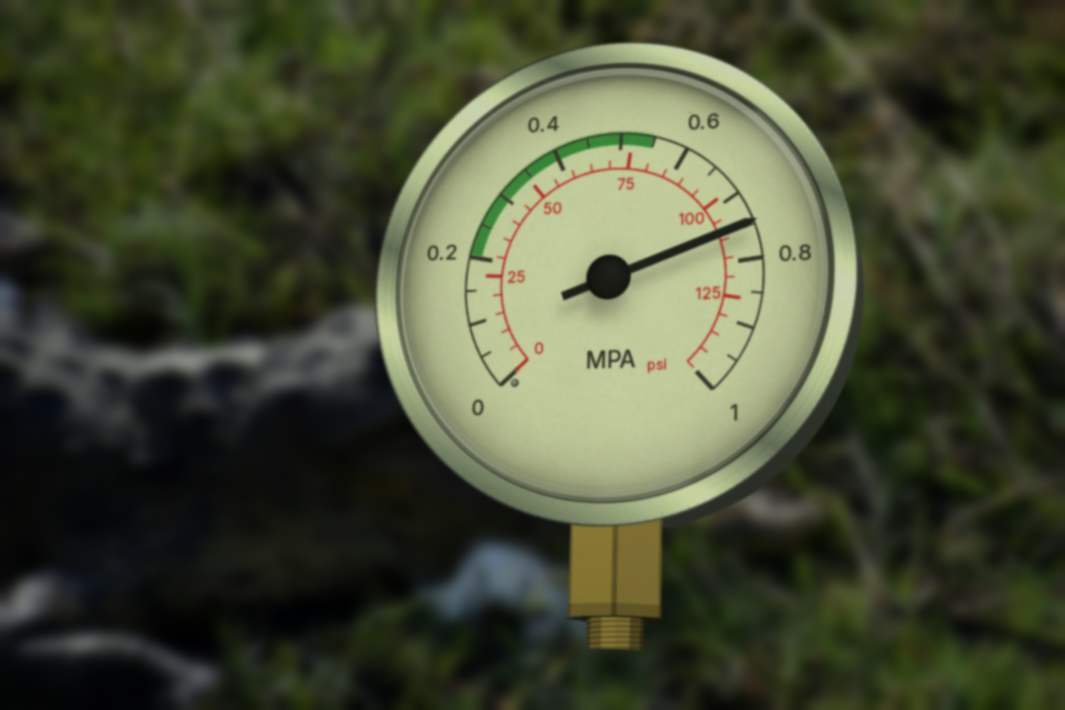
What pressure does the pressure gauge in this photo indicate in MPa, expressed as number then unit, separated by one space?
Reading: 0.75 MPa
